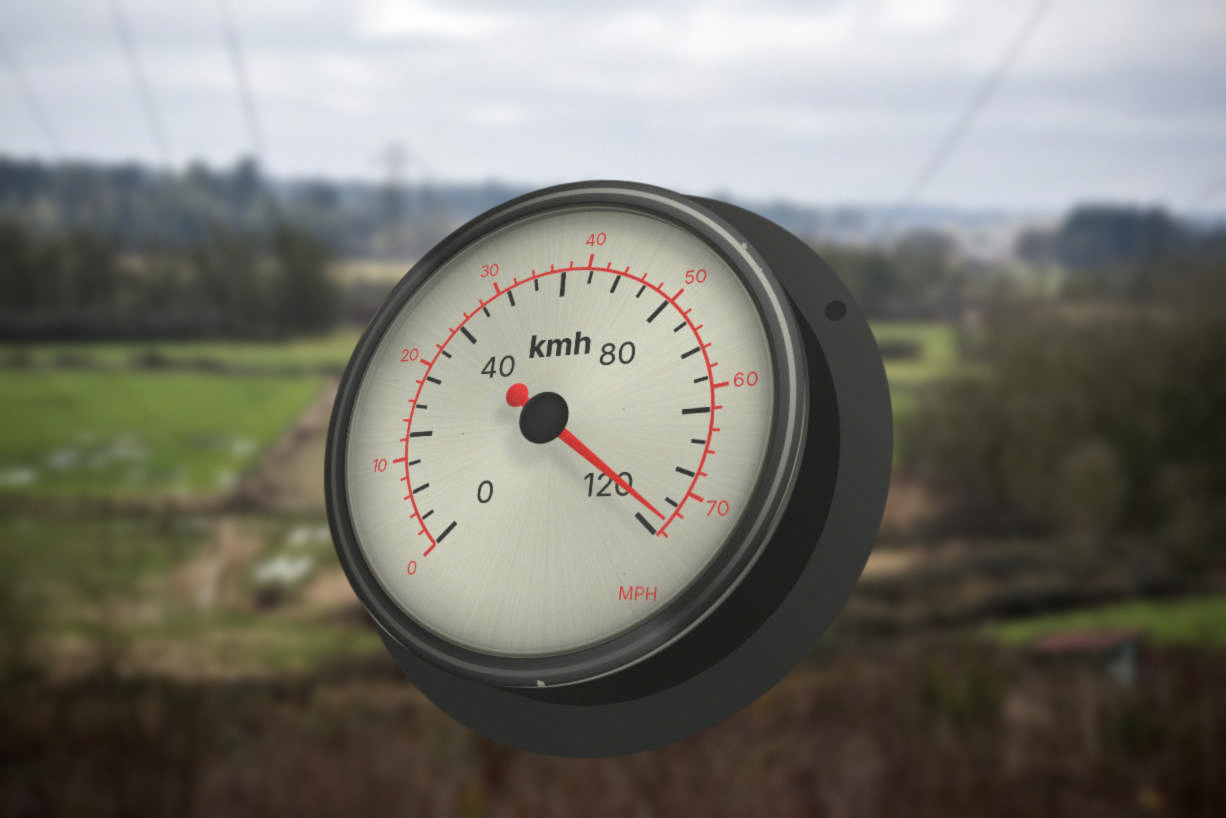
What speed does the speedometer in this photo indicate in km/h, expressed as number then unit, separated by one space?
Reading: 117.5 km/h
